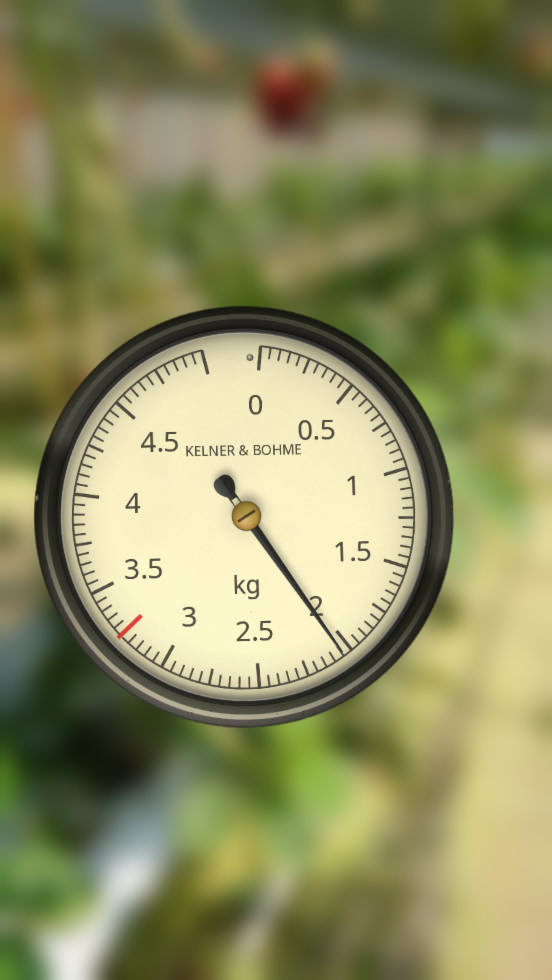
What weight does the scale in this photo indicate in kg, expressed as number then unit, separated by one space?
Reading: 2.05 kg
